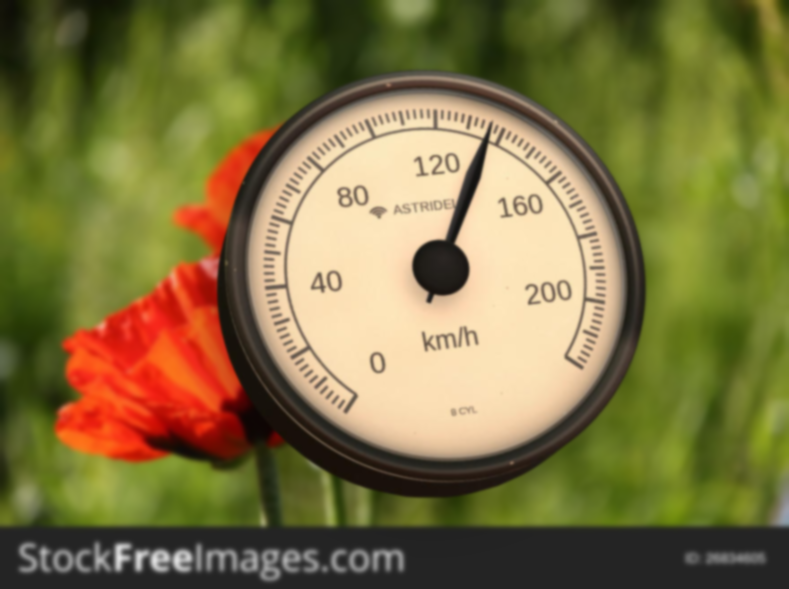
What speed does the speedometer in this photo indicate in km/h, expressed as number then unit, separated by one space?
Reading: 136 km/h
